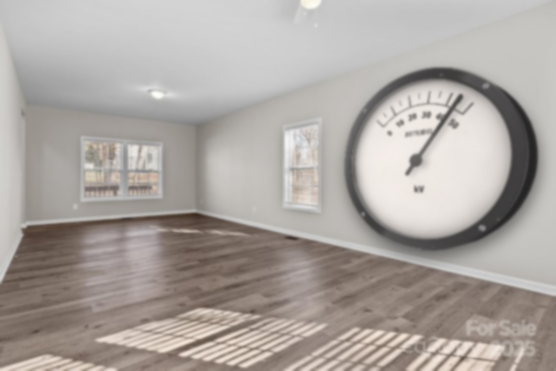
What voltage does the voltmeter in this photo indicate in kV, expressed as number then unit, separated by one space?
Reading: 45 kV
